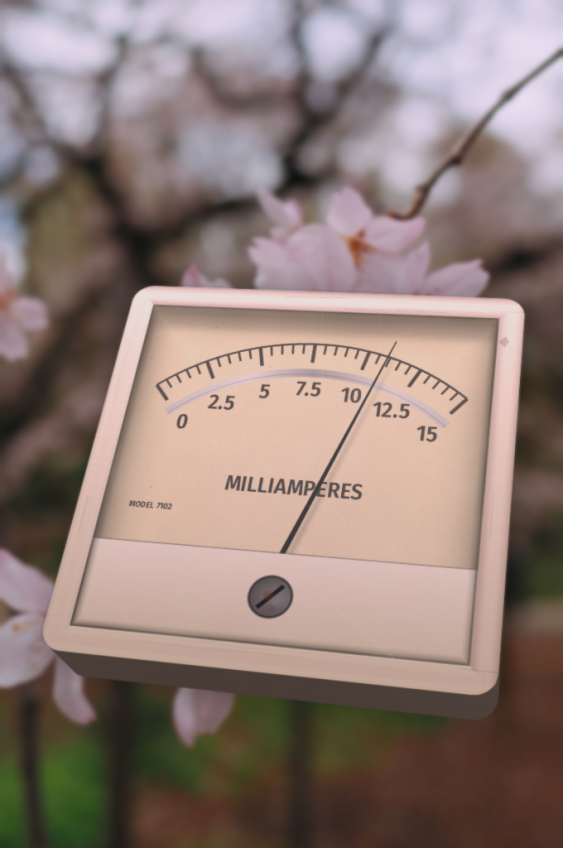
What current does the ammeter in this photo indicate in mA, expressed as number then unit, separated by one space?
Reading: 11 mA
